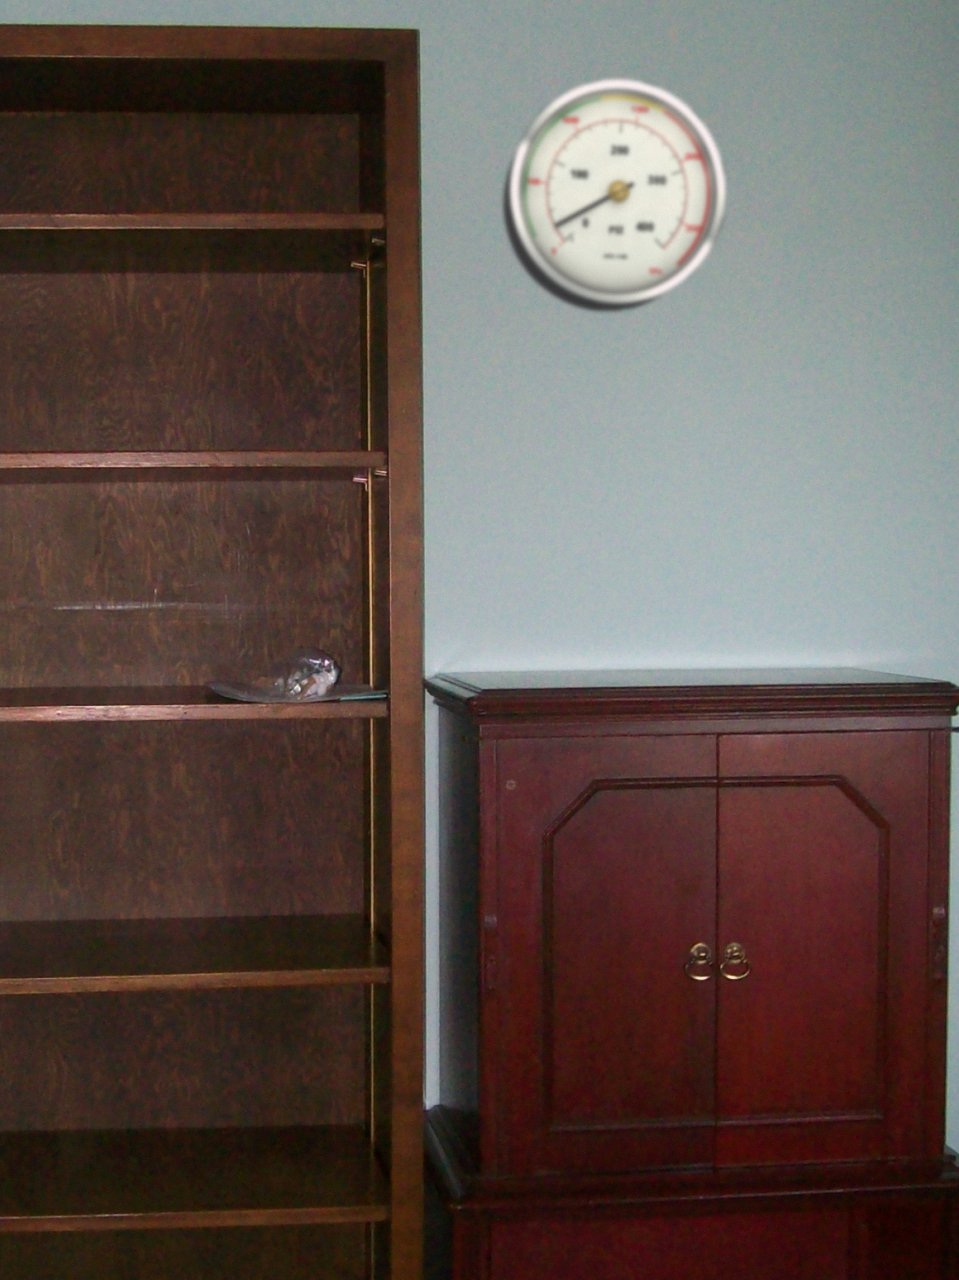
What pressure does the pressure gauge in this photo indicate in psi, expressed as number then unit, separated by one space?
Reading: 20 psi
